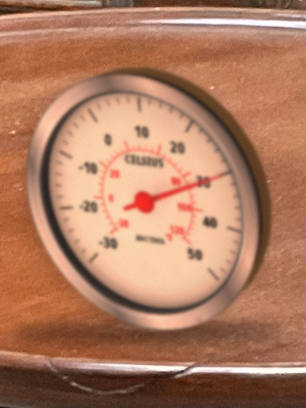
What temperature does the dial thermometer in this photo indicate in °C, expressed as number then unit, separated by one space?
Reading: 30 °C
